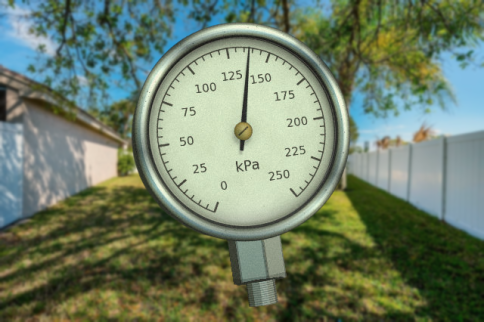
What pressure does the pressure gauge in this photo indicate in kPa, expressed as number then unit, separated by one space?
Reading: 137.5 kPa
